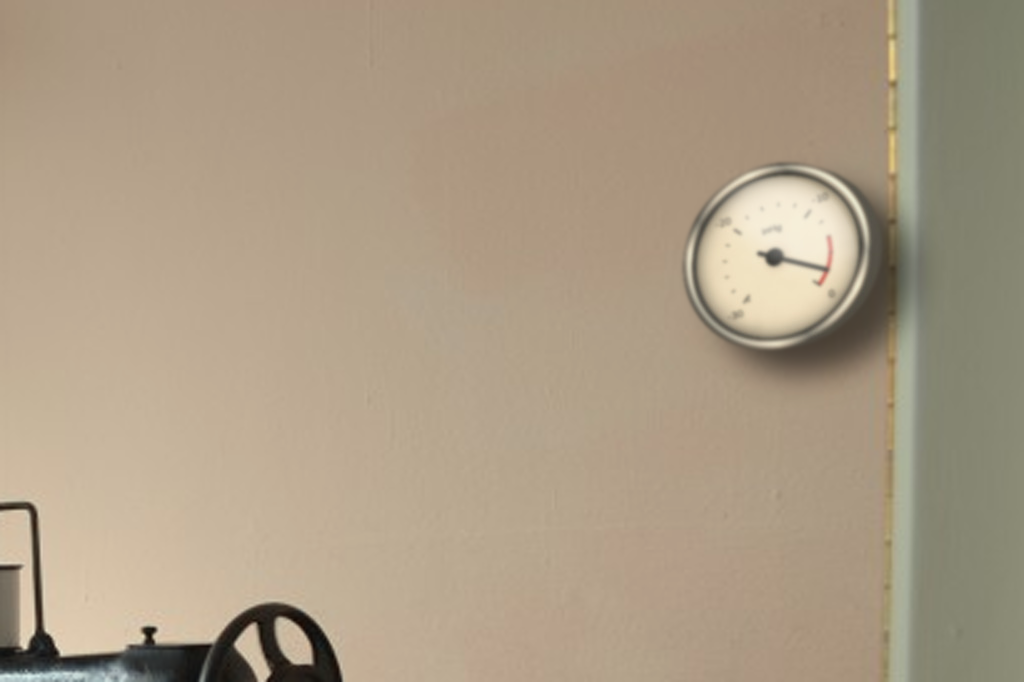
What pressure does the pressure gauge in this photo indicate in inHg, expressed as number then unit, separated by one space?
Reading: -2 inHg
